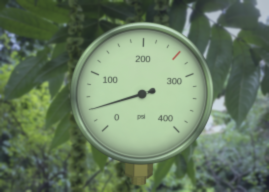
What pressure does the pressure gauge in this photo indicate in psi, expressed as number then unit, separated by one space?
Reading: 40 psi
